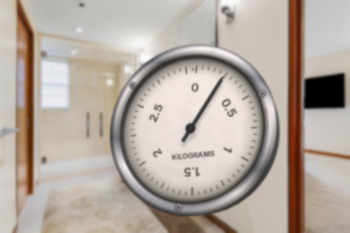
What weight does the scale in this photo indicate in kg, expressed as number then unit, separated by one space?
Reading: 0.25 kg
